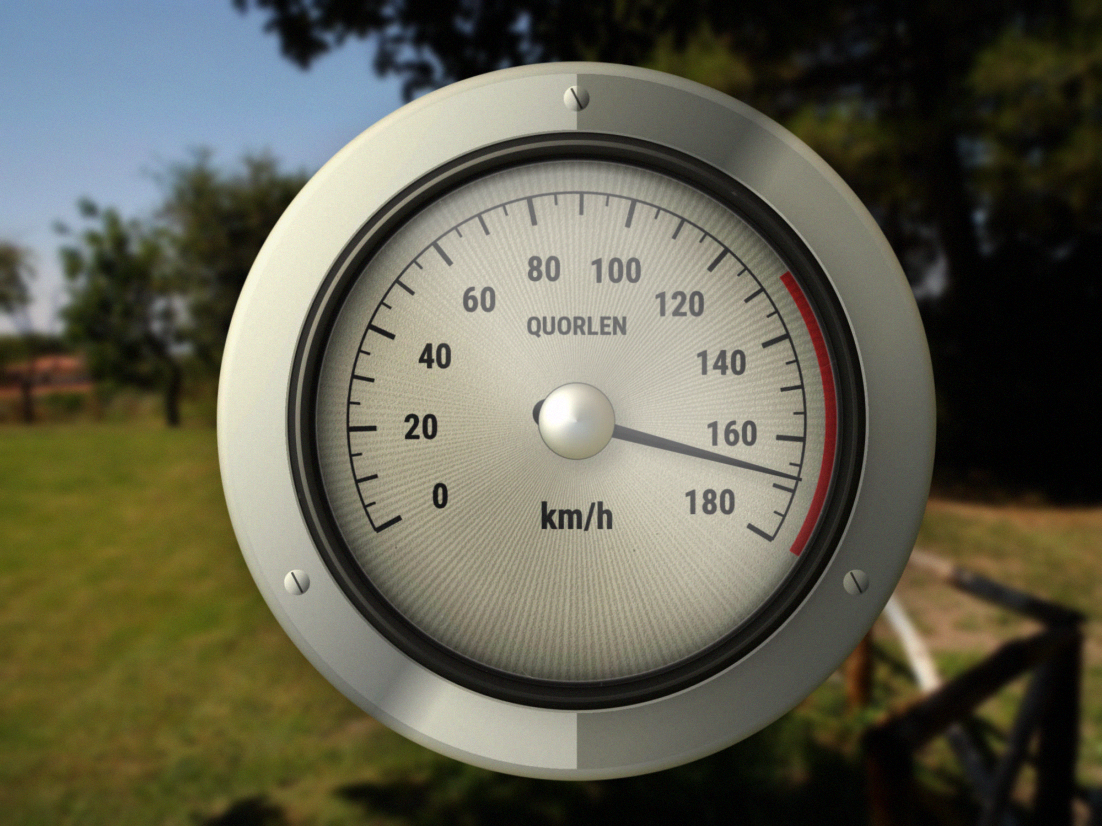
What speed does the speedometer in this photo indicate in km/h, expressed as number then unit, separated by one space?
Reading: 167.5 km/h
